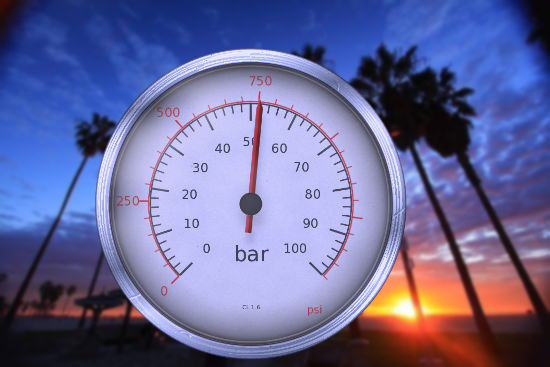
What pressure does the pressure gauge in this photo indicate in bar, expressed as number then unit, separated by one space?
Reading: 52 bar
